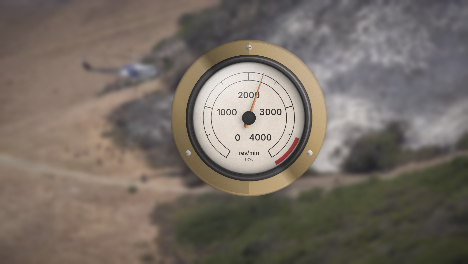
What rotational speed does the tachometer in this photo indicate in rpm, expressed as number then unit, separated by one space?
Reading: 2250 rpm
